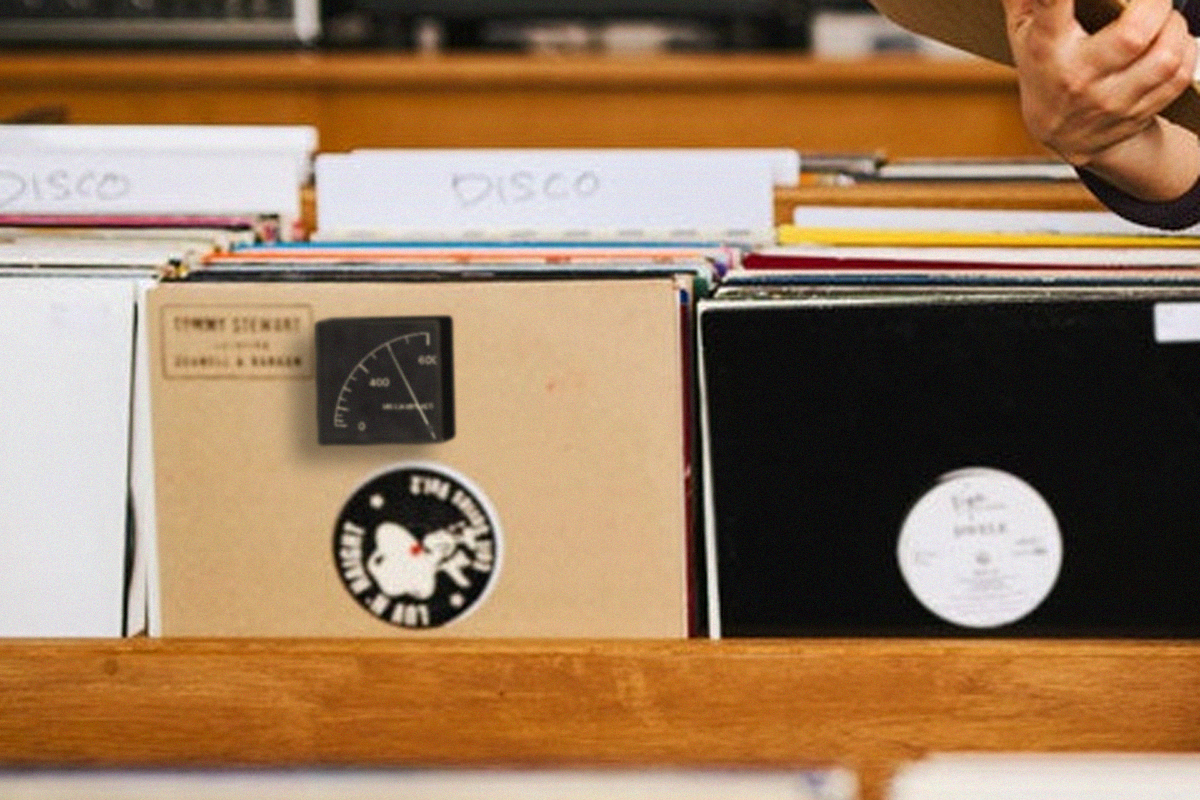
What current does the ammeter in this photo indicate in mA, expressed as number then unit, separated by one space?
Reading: 500 mA
